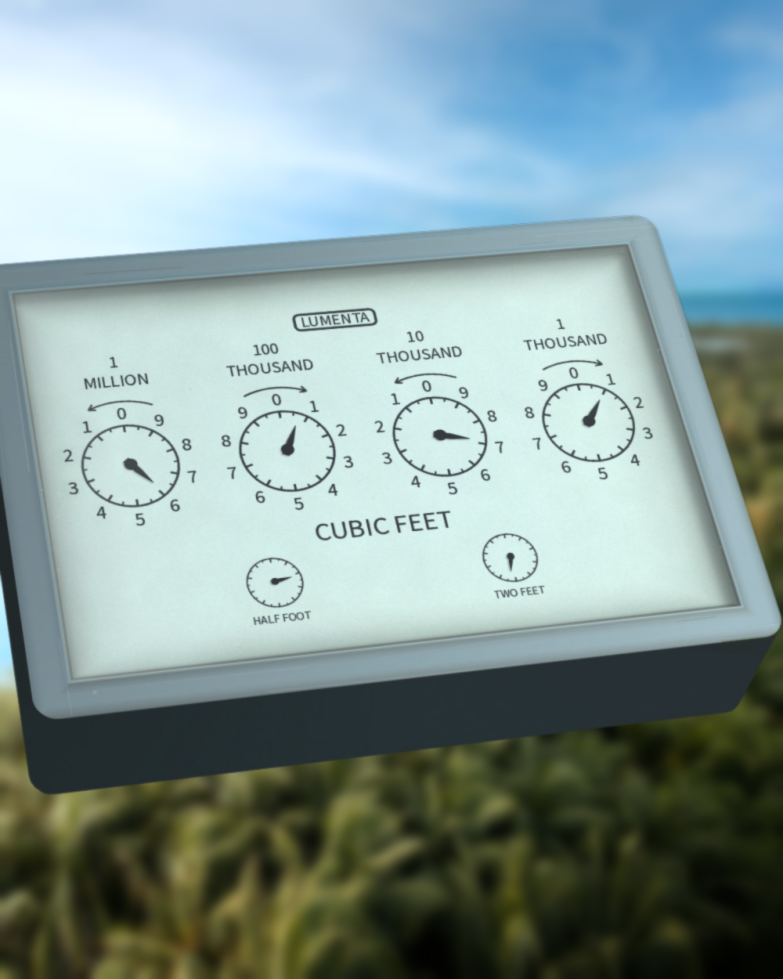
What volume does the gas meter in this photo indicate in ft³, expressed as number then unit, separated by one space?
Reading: 607100 ft³
